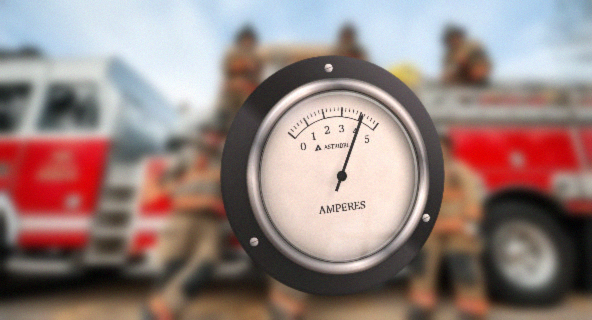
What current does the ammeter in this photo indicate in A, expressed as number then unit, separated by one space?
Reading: 4 A
